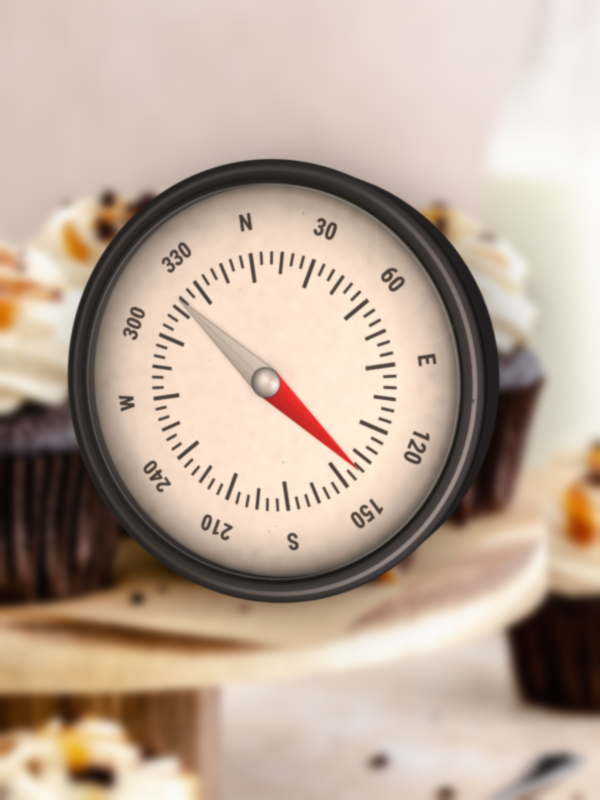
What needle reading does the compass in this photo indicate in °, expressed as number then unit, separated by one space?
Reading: 140 °
